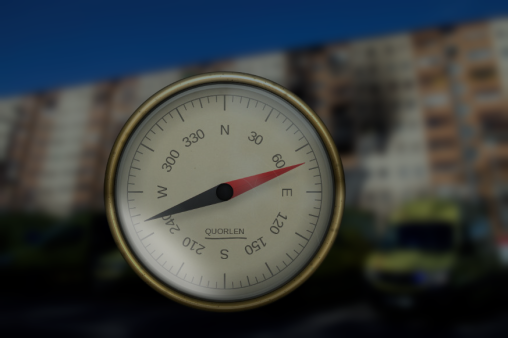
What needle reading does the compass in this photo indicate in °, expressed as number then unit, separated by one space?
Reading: 70 °
